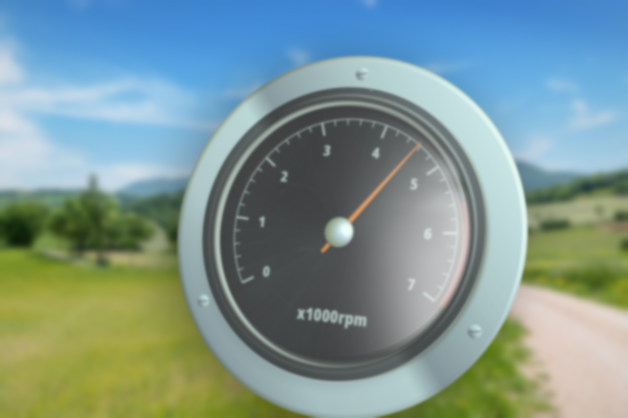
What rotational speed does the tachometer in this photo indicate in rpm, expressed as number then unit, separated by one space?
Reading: 4600 rpm
